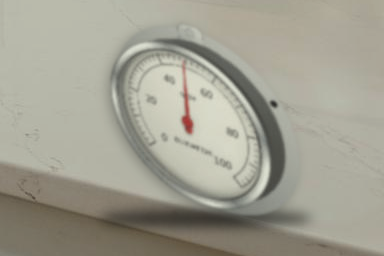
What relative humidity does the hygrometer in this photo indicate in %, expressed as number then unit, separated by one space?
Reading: 50 %
